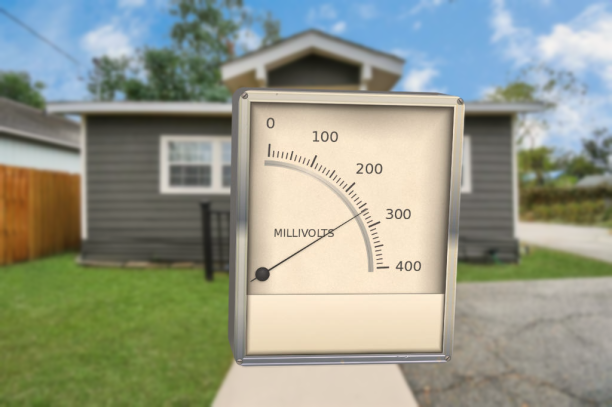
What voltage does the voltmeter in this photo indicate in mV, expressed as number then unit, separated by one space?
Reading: 260 mV
